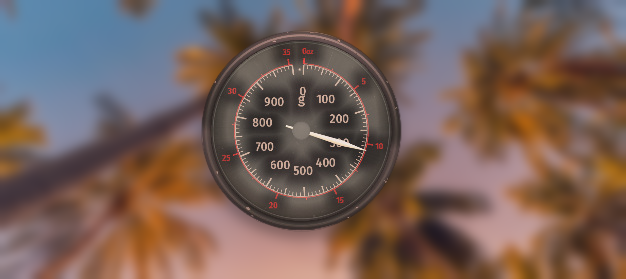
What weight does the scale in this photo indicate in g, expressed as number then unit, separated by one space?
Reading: 300 g
